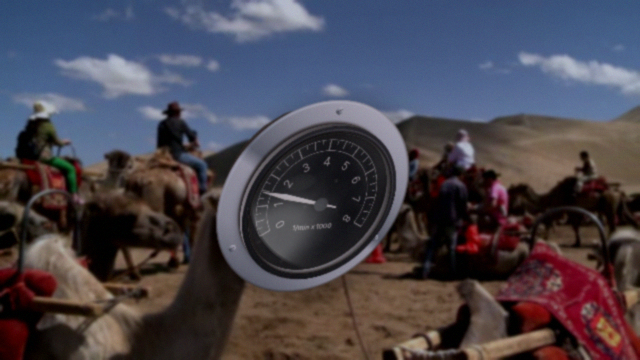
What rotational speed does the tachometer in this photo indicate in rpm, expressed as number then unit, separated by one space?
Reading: 1500 rpm
